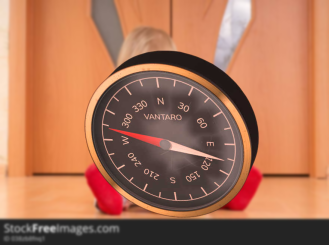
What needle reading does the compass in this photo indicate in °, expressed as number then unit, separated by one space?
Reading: 285 °
